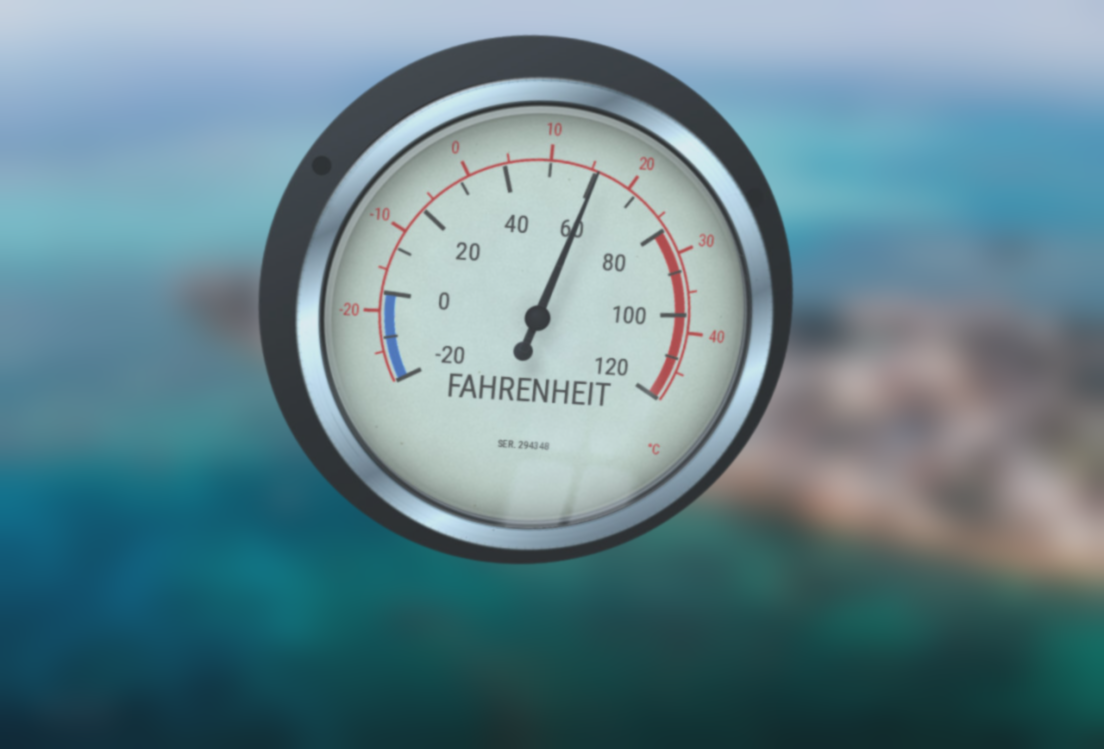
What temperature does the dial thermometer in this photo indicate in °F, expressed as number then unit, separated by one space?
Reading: 60 °F
